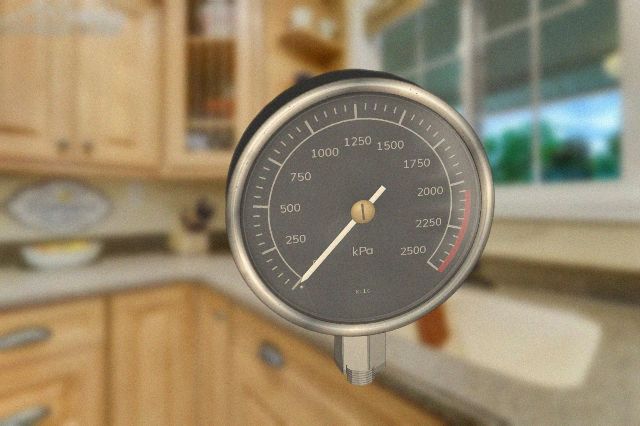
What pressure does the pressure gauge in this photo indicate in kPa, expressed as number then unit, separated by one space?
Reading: 0 kPa
